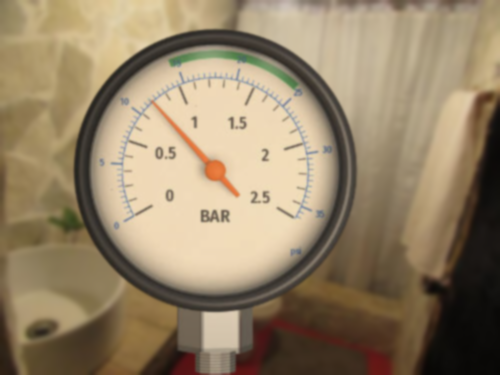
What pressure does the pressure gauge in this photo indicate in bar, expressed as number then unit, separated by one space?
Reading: 0.8 bar
